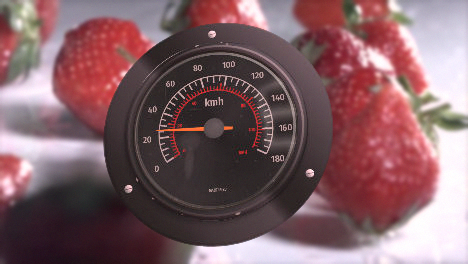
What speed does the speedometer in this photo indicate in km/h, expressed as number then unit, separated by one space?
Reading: 25 km/h
